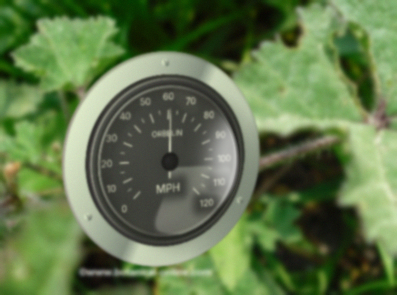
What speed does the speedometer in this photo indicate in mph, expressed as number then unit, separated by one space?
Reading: 60 mph
